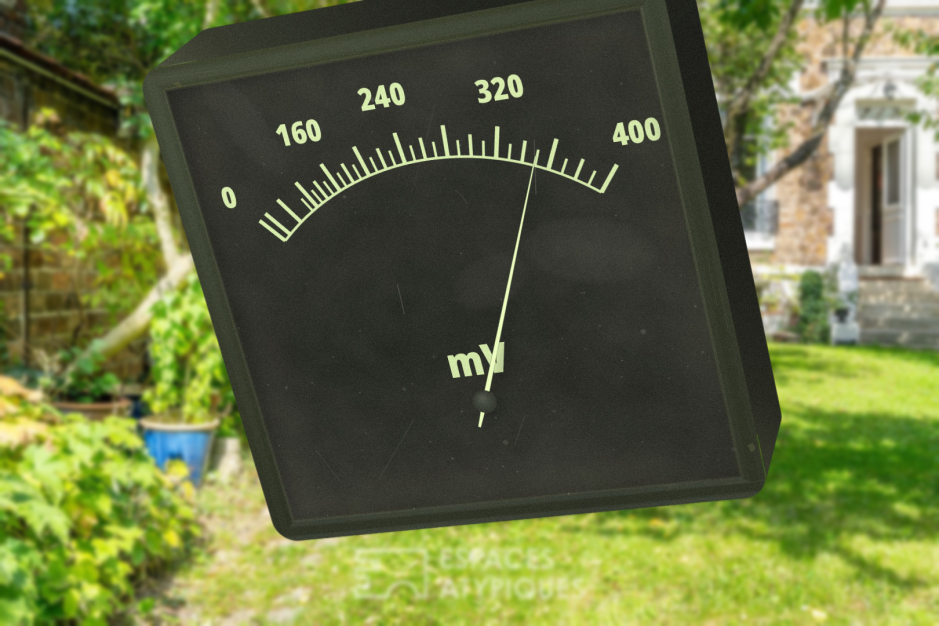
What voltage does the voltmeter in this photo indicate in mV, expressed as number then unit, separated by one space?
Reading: 350 mV
